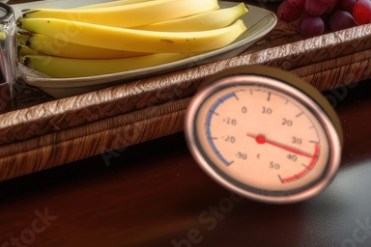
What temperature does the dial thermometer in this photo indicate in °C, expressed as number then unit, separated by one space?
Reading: 35 °C
